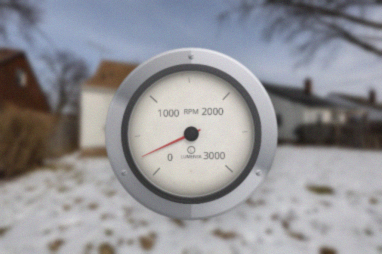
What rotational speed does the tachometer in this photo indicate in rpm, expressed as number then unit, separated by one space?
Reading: 250 rpm
